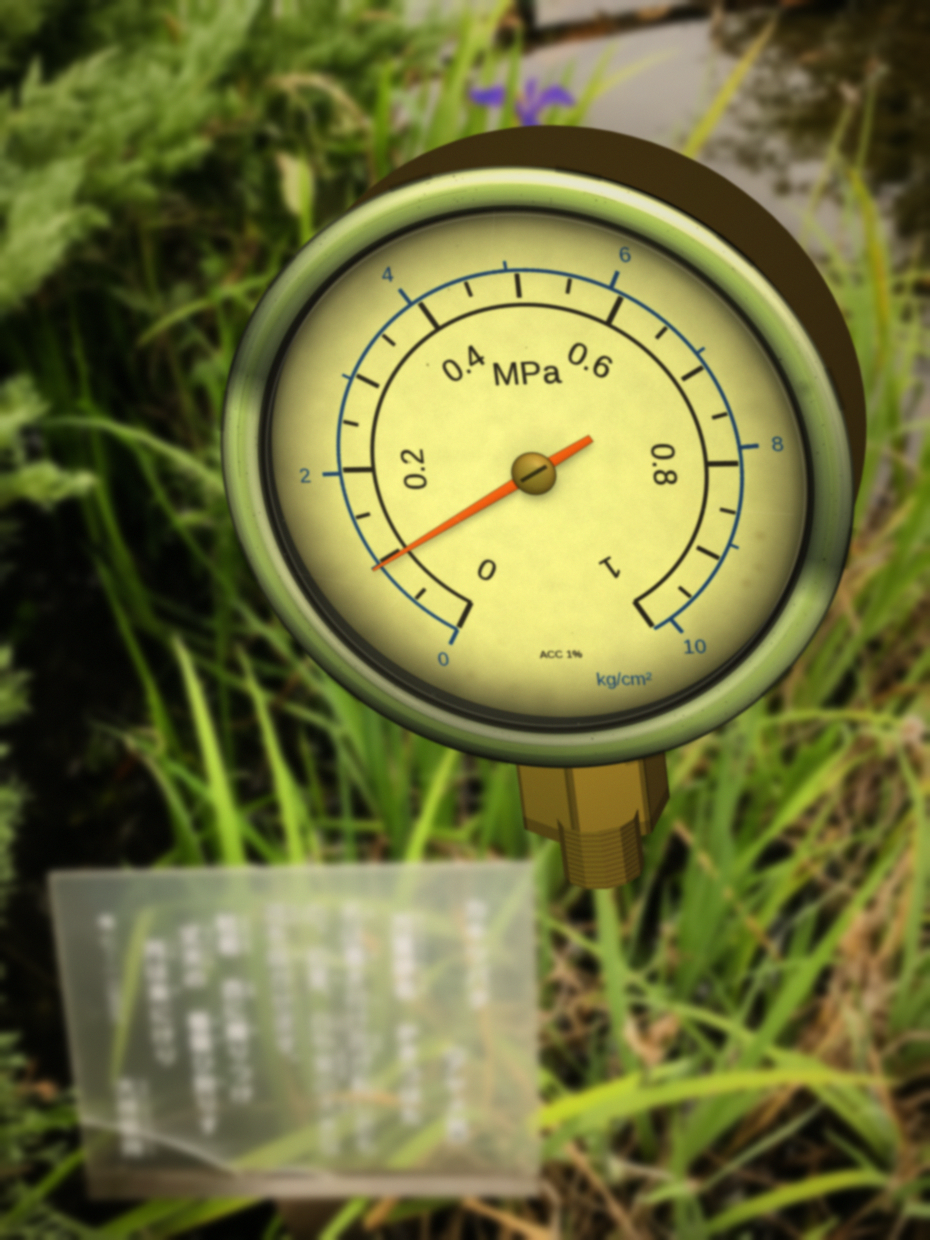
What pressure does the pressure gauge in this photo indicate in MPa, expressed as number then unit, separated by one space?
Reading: 0.1 MPa
